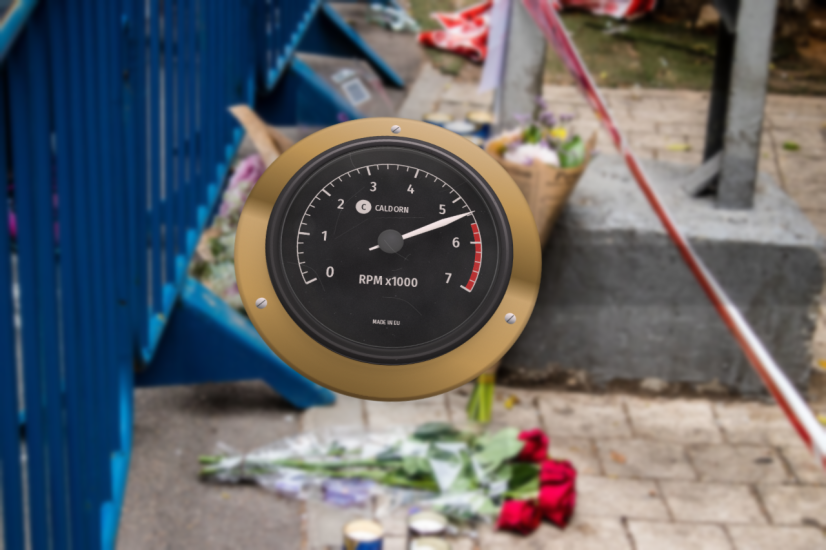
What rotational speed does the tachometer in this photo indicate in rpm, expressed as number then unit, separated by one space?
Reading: 5400 rpm
